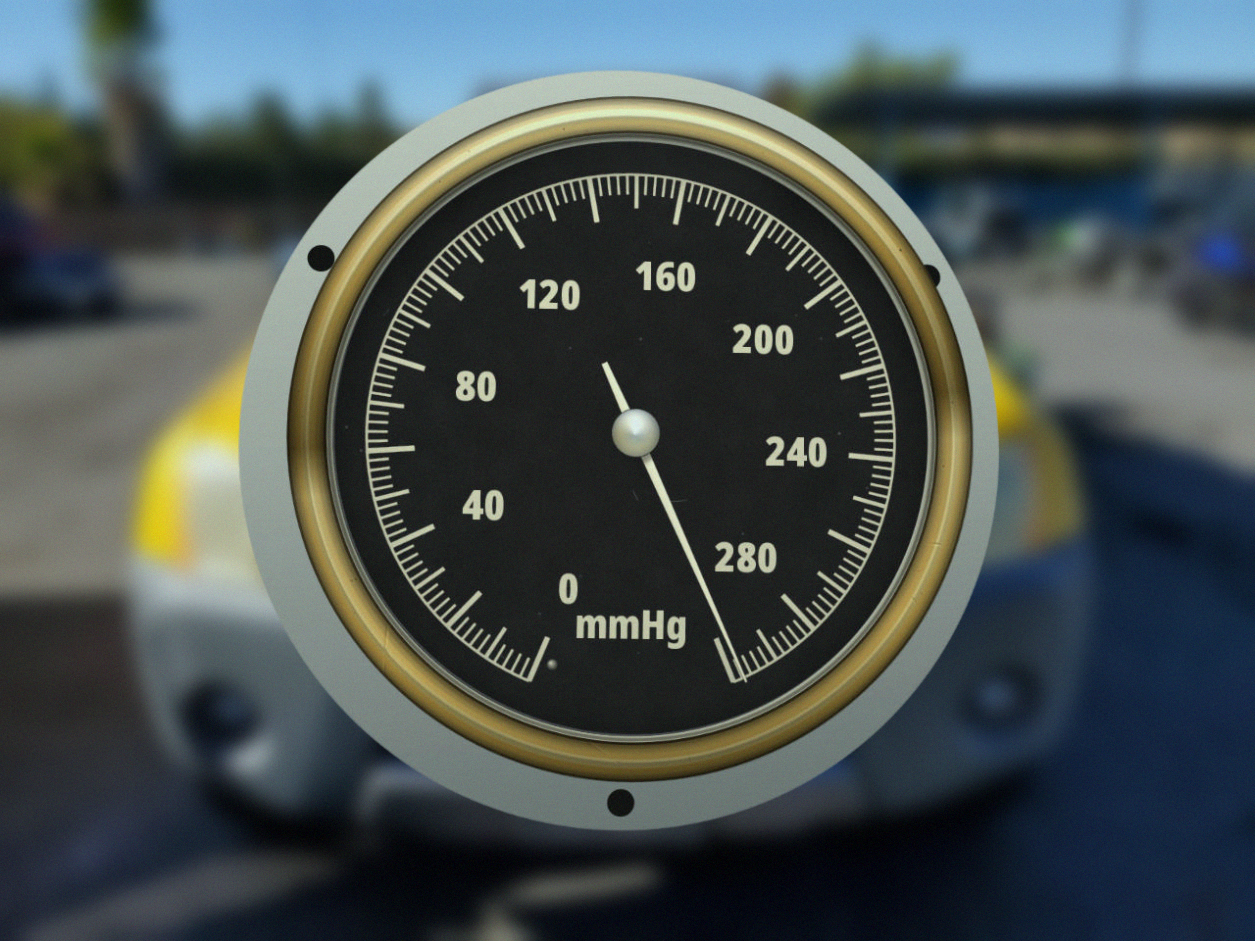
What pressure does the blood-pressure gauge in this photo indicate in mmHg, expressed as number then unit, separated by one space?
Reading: 298 mmHg
